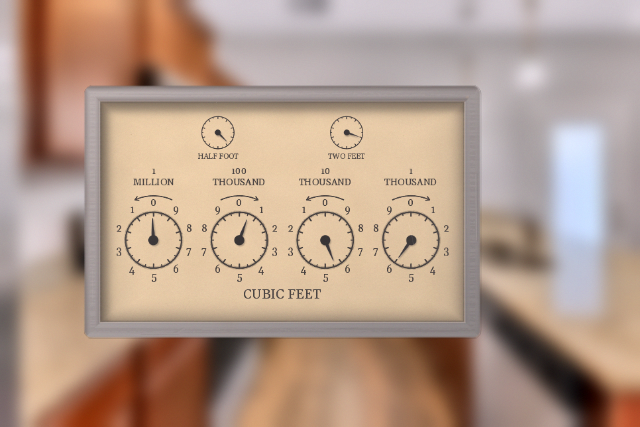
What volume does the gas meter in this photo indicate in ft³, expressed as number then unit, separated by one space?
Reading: 5600 ft³
